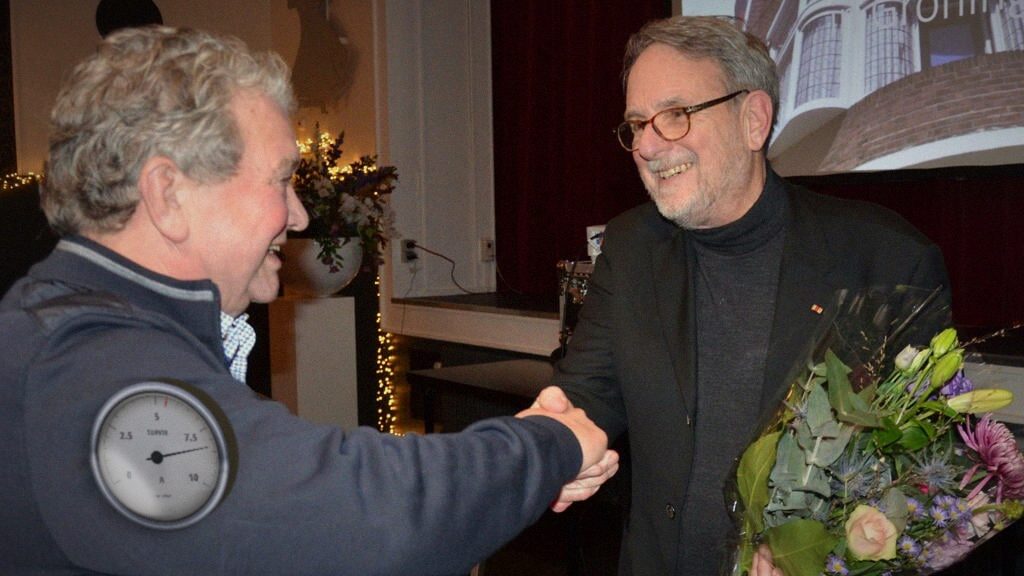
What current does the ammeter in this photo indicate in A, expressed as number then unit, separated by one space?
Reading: 8.25 A
